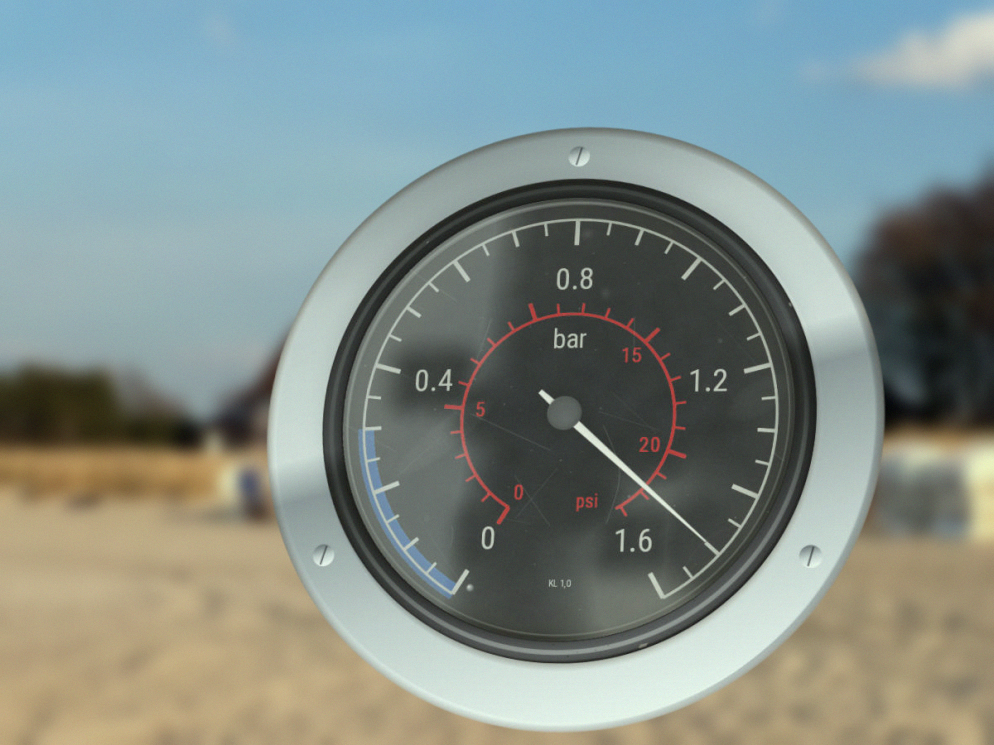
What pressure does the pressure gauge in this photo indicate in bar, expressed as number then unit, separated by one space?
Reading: 1.5 bar
